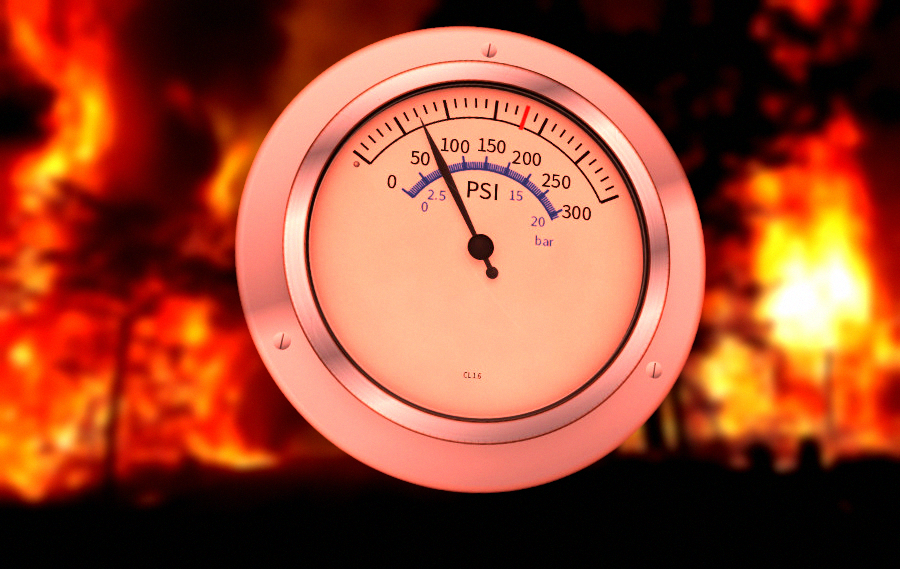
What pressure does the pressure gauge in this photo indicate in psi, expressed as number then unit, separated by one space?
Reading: 70 psi
